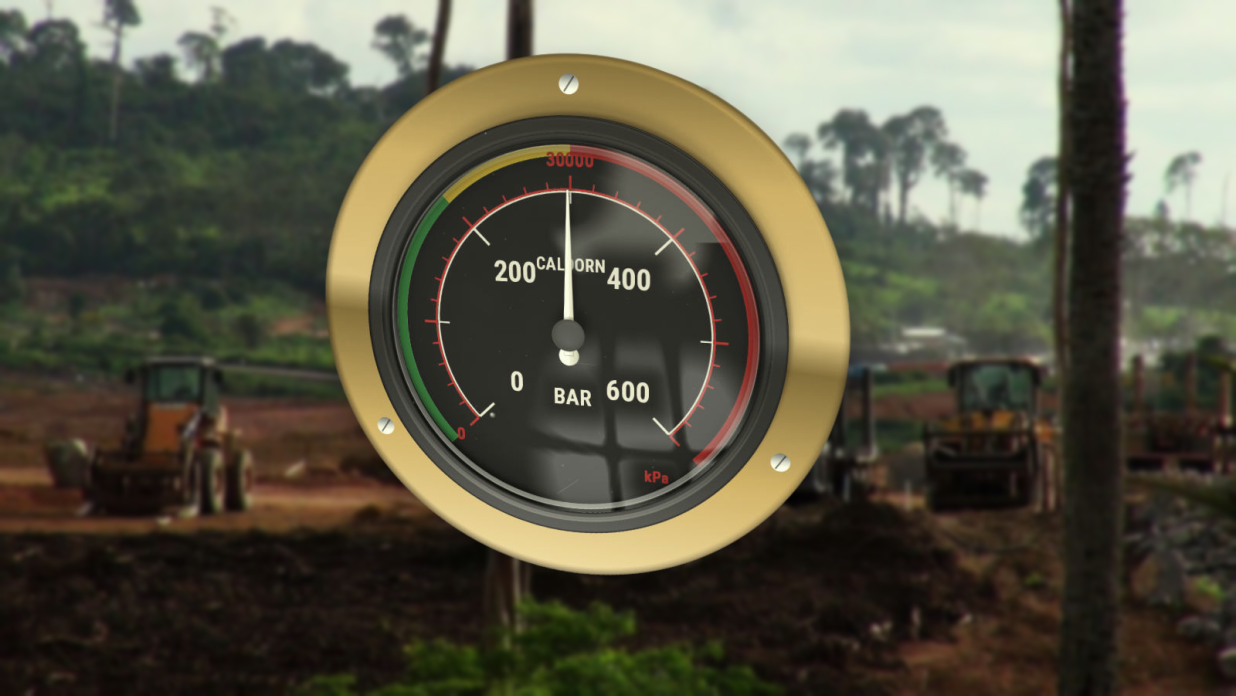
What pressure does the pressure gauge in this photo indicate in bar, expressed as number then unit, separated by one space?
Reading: 300 bar
